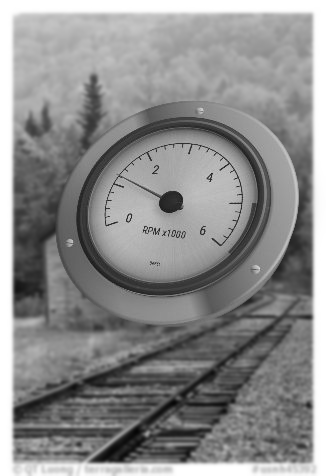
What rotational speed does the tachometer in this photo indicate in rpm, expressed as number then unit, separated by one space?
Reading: 1200 rpm
